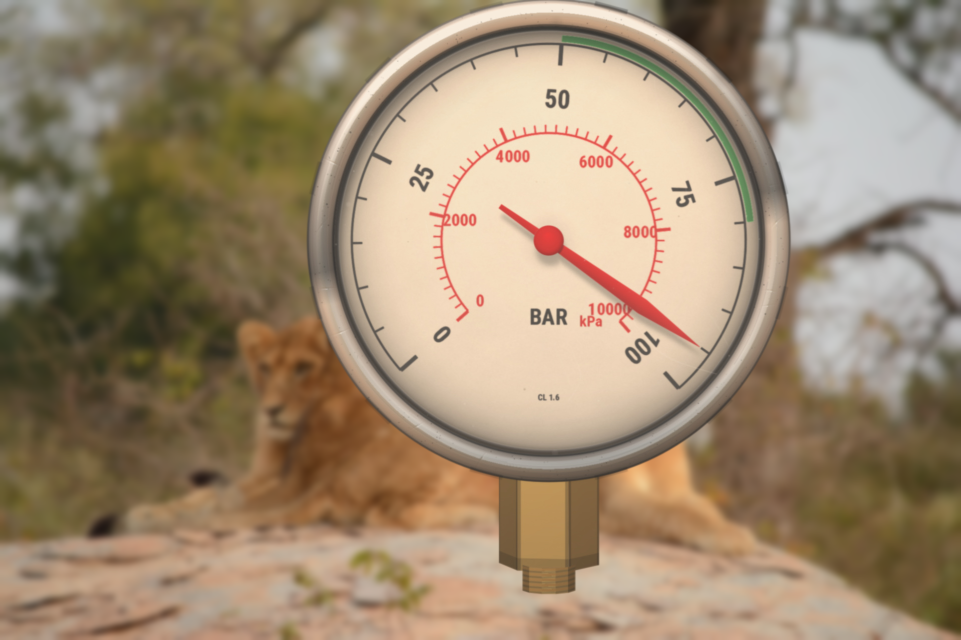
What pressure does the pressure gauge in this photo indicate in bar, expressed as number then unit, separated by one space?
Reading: 95 bar
